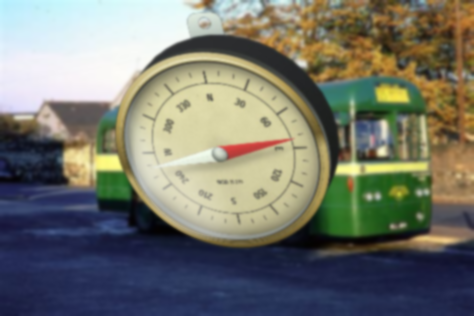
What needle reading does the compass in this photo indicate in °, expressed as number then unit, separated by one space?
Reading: 80 °
